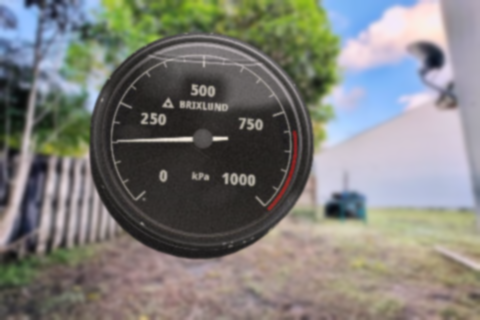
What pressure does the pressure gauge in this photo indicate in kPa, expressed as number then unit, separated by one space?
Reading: 150 kPa
